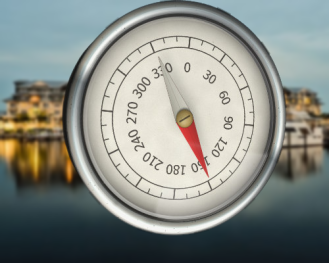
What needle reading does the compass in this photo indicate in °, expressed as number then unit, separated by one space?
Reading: 150 °
